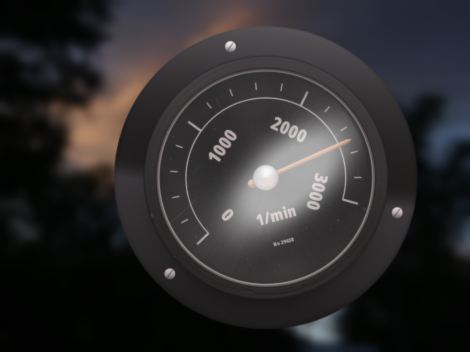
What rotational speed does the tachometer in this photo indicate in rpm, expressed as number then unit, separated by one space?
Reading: 2500 rpm
